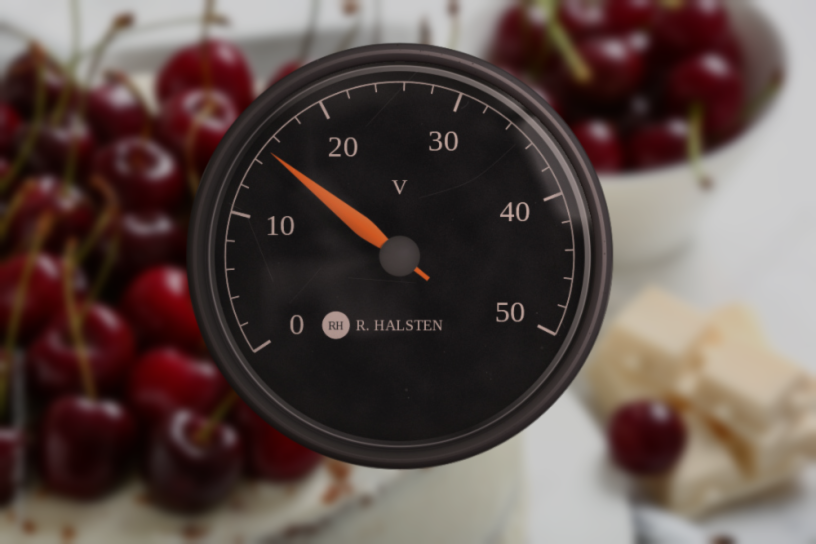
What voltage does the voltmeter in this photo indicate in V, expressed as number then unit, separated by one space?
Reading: 15 V
